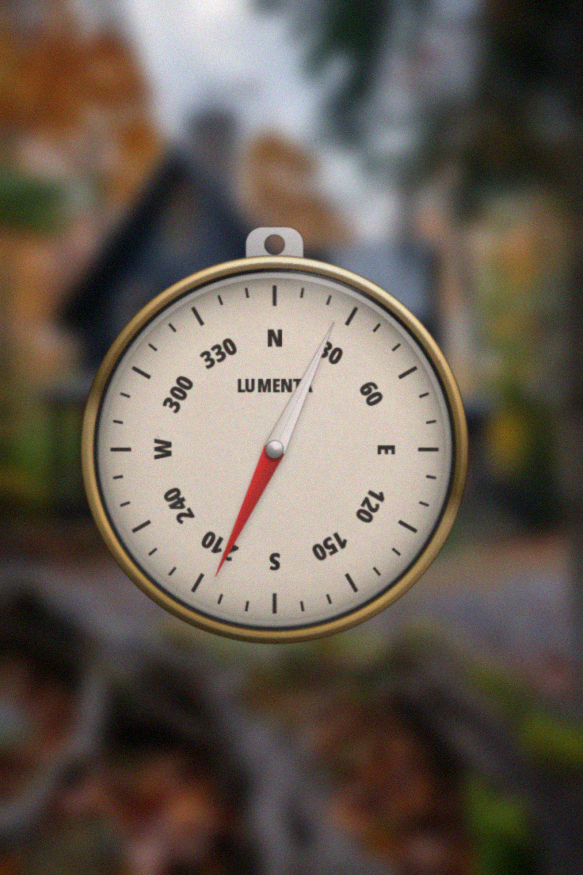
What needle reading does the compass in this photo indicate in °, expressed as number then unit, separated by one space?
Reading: 205 °
